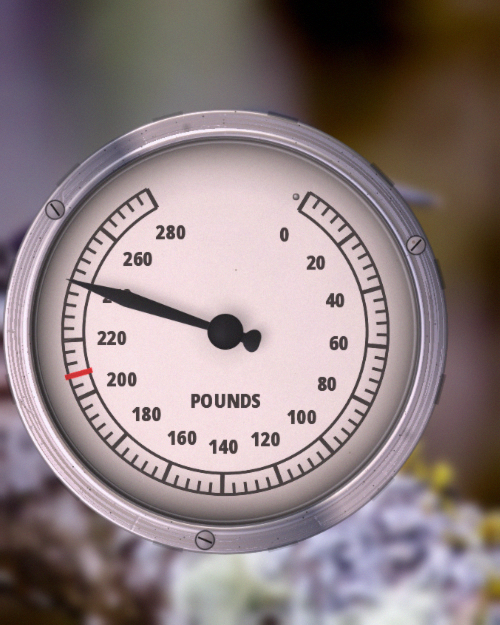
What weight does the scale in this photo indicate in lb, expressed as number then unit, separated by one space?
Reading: 240 lb
